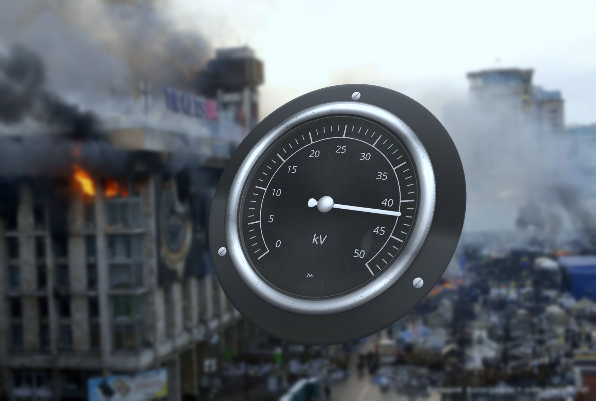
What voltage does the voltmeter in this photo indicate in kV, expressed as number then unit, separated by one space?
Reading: 42 kV
